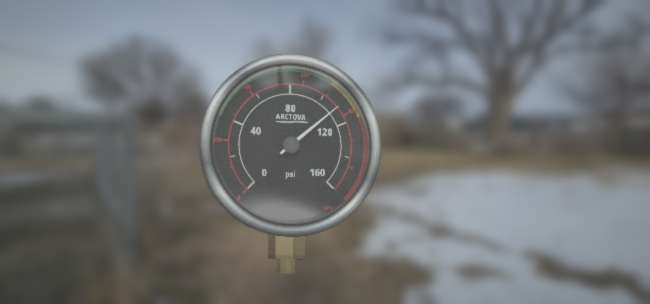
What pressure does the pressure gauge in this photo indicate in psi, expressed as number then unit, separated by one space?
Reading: 110 psi
